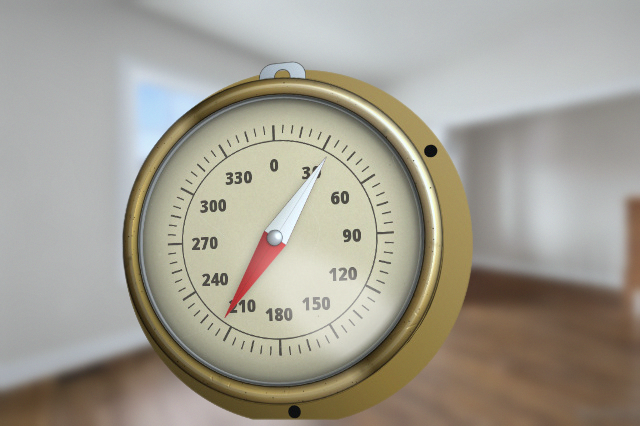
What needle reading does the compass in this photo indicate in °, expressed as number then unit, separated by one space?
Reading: 215 °
